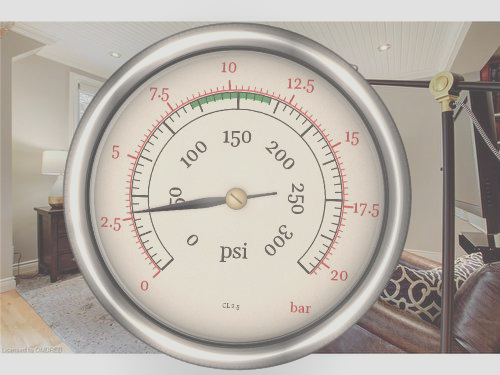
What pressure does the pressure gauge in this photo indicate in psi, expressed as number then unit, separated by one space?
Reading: 40 psi
